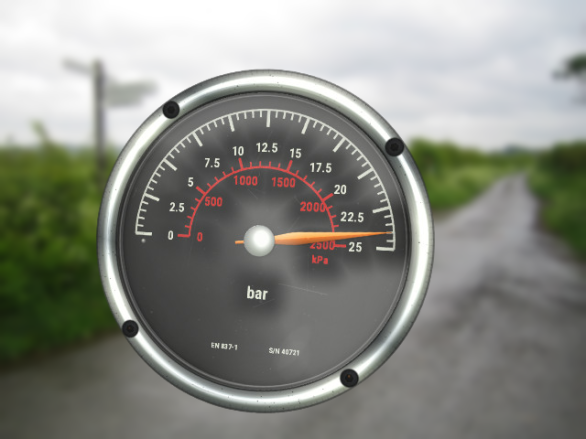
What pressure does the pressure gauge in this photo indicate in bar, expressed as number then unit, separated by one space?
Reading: 24 bar
